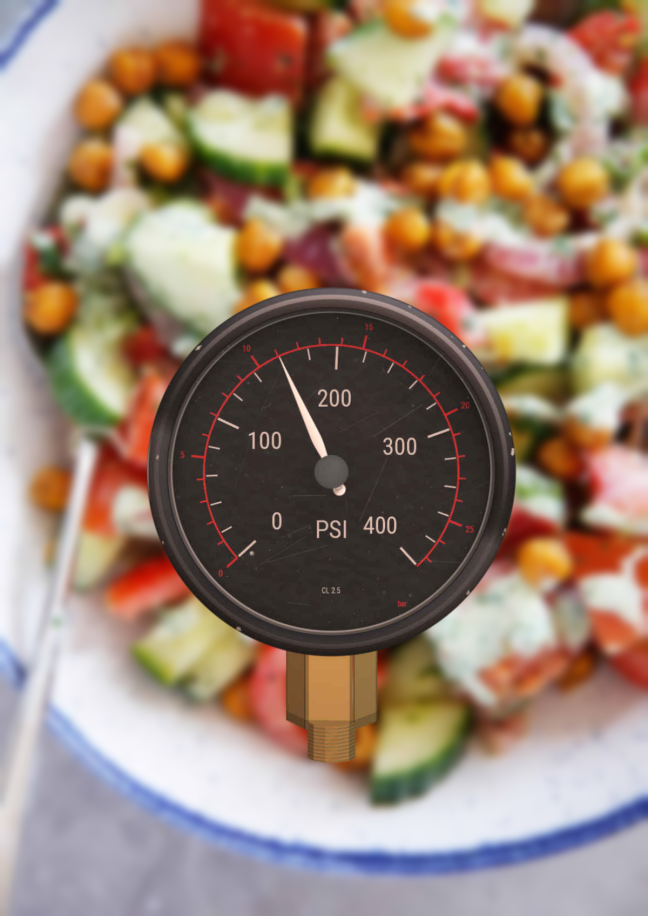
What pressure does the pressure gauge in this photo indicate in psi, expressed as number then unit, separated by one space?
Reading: 160 psi
